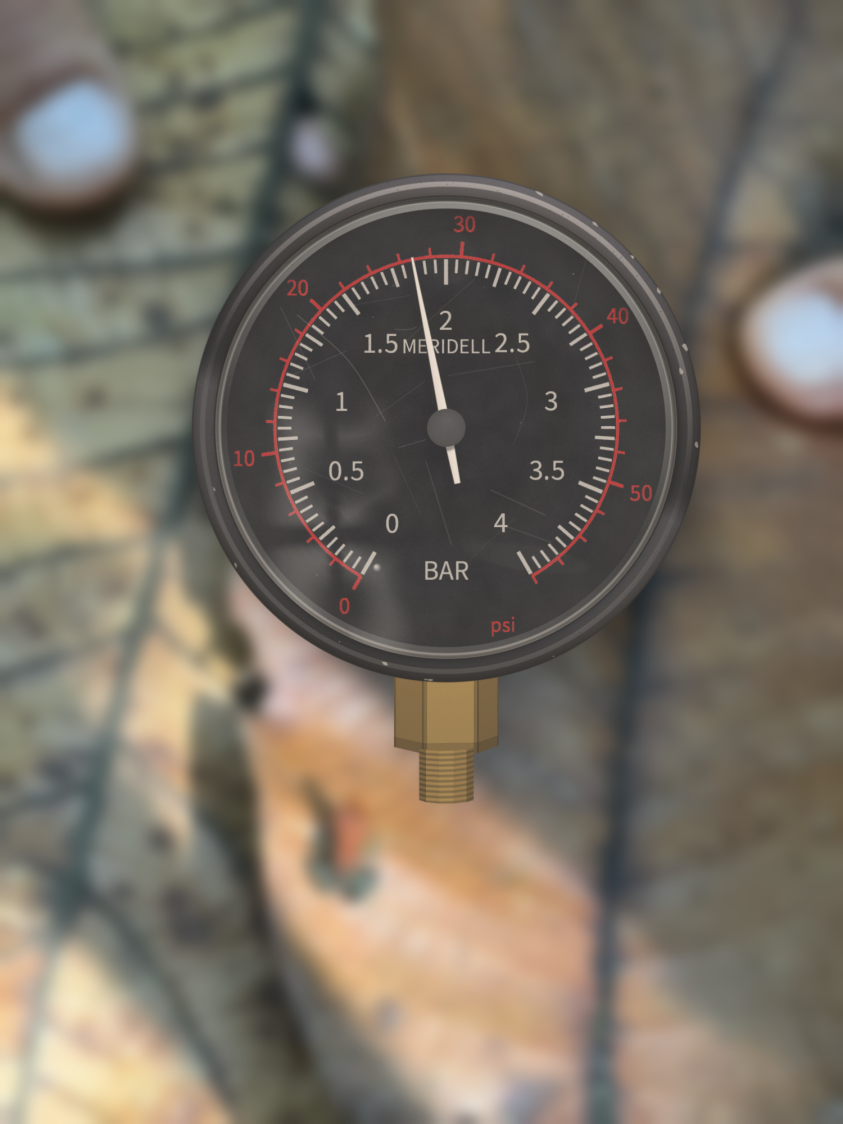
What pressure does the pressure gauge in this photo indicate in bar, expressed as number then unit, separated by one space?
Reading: 1.85 bar
